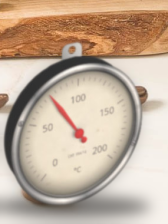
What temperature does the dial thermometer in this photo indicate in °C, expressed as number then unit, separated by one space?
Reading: 75 °C
